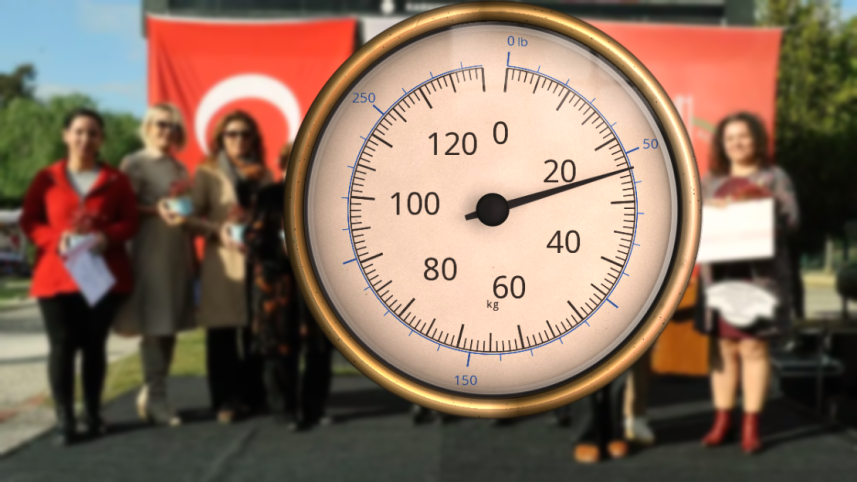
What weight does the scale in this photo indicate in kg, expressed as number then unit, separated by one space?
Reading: 25 kg
